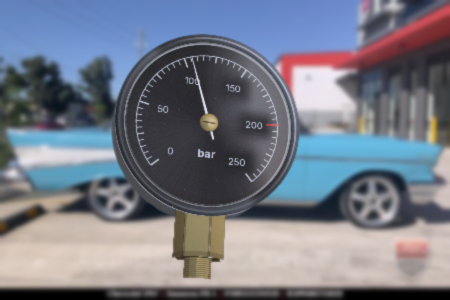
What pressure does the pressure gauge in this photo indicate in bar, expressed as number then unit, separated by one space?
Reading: 105 bar
